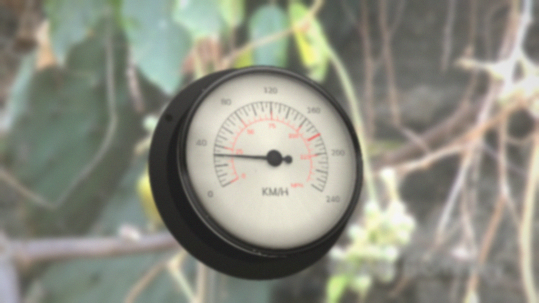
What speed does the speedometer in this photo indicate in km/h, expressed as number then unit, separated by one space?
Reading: 30 km/h
